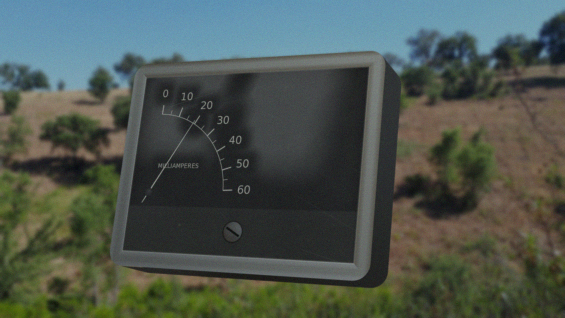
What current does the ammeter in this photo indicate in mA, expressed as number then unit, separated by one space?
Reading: 20 mA
